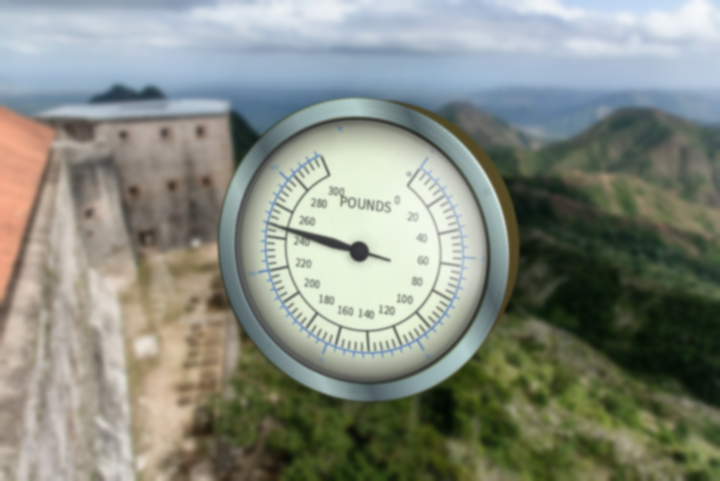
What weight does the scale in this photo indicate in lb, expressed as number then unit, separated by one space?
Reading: 248 lb
